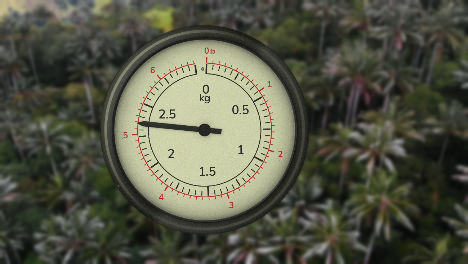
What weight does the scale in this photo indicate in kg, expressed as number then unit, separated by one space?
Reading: 2.35 kg
